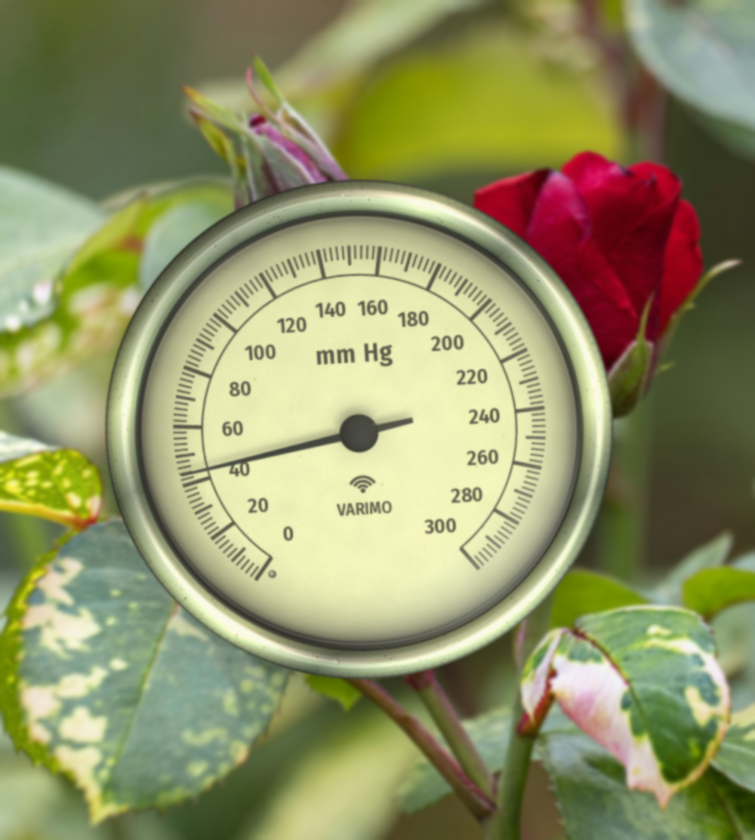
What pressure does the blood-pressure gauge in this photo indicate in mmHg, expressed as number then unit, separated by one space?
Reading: 44 mmHg
